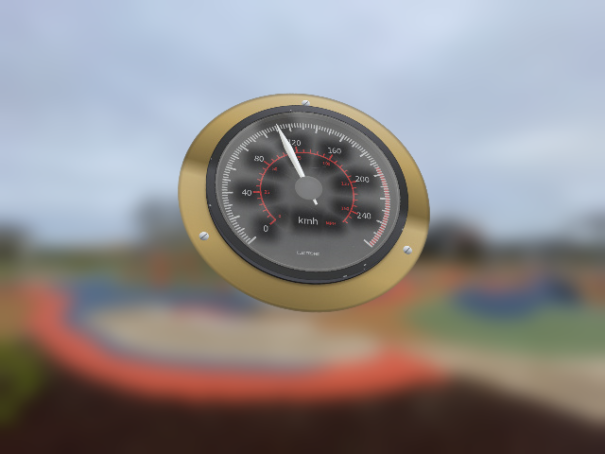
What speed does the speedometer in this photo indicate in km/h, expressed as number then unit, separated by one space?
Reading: 110 km/h
